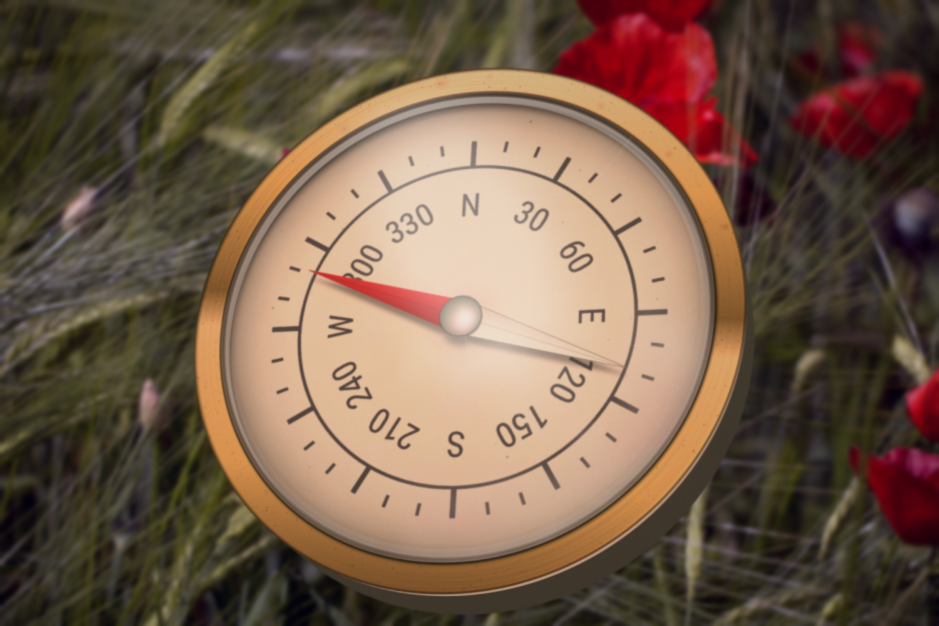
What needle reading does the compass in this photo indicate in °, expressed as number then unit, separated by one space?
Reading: 290 °
